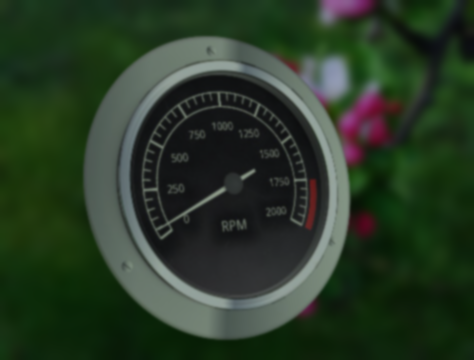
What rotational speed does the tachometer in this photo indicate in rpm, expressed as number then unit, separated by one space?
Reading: 50 rpm
